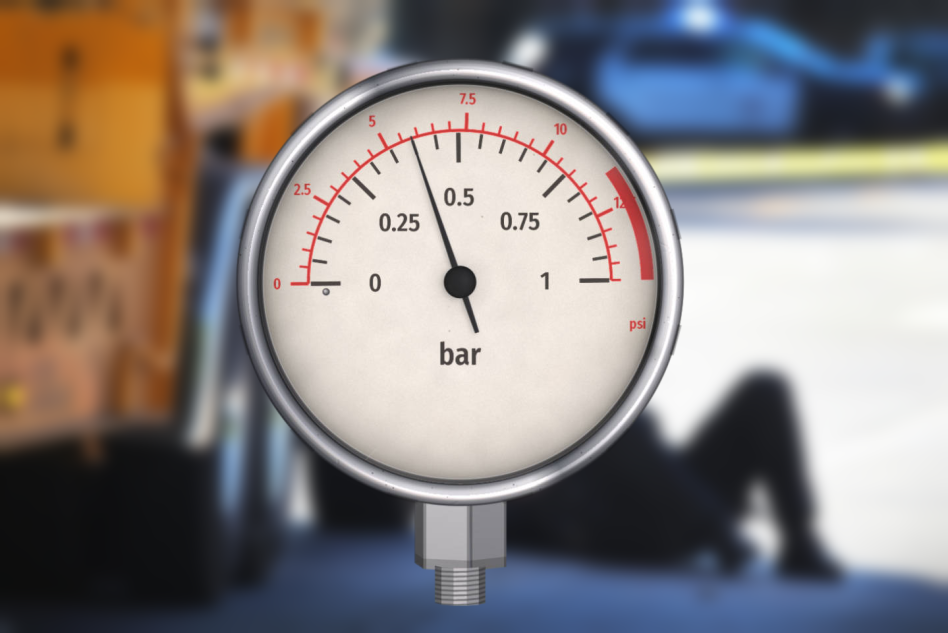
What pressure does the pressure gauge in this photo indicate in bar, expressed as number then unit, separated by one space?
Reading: 0.4 bar
